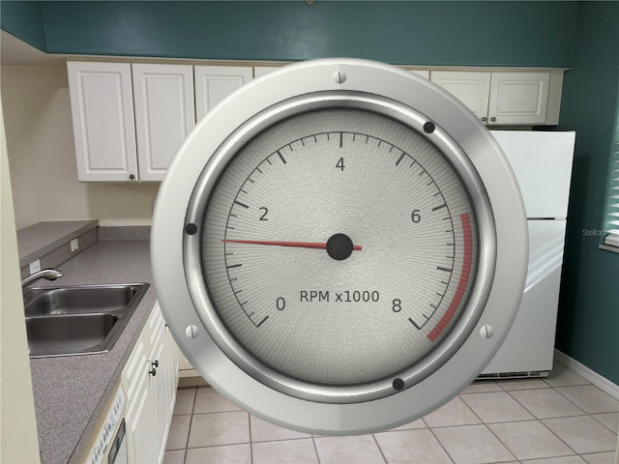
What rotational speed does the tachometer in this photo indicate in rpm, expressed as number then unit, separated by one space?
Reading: 1400 rpm
